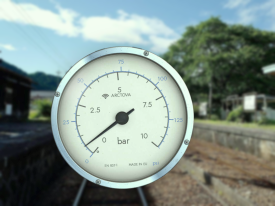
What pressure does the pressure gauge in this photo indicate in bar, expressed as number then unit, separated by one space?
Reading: 0.5 bar
